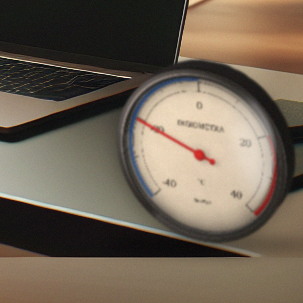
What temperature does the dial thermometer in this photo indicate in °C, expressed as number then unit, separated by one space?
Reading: -20 °C
